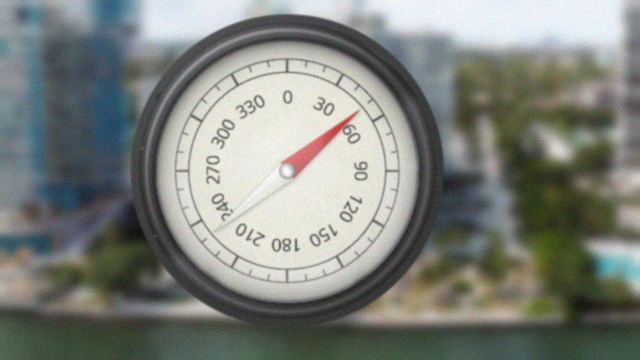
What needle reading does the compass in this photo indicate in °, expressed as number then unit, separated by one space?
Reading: 50 °
